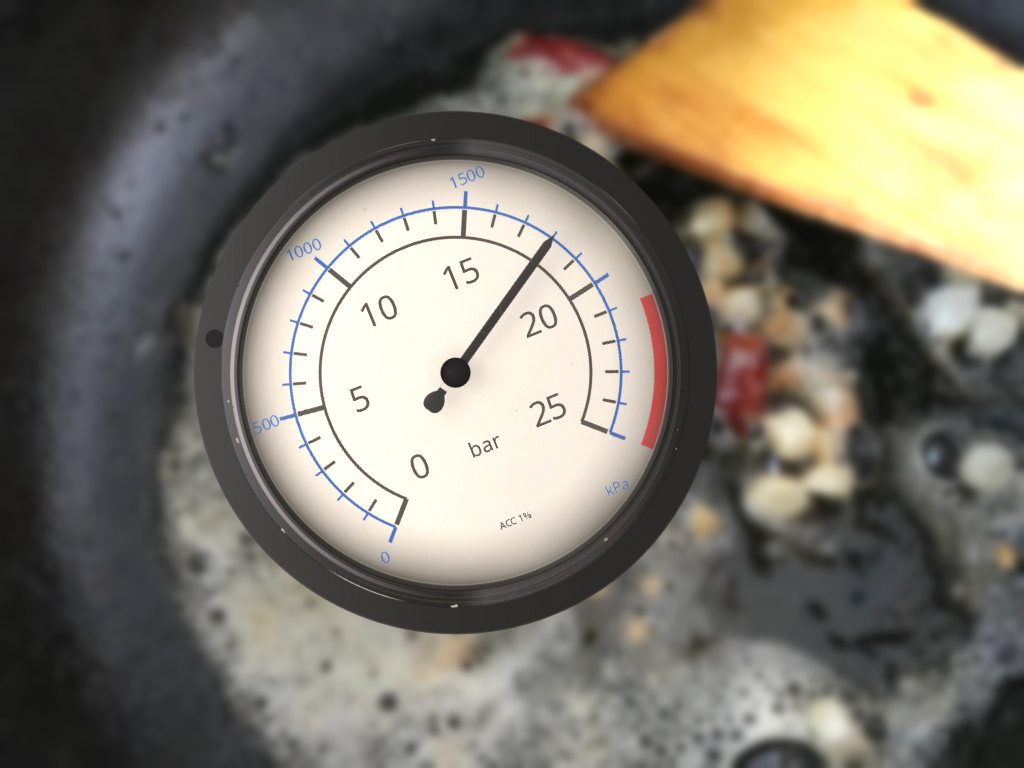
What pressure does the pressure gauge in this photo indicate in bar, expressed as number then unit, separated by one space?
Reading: 18 bar
